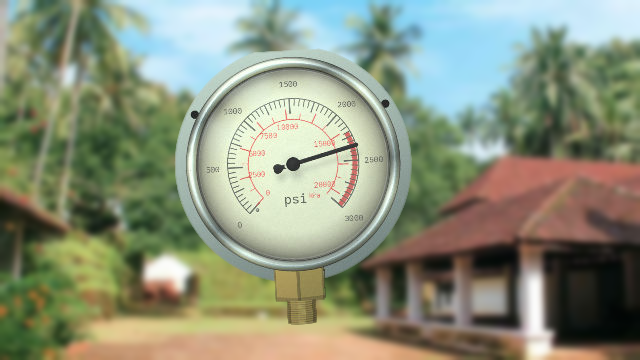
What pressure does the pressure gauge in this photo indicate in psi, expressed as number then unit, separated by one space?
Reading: 2350 psi
